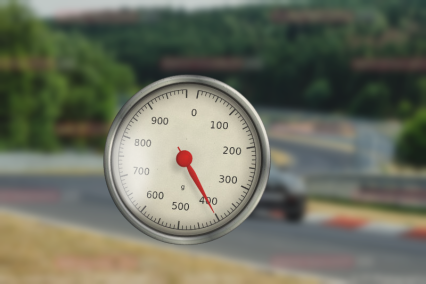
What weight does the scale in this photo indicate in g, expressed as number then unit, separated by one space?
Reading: 400 g
